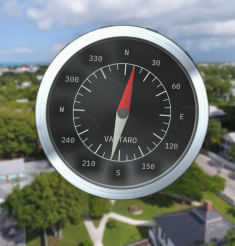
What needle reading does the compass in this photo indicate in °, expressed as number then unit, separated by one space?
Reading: 10 °
